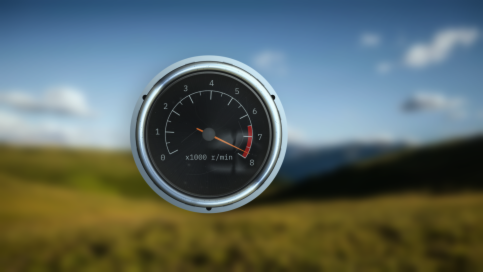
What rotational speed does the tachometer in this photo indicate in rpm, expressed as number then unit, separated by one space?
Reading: 7750 rpm
